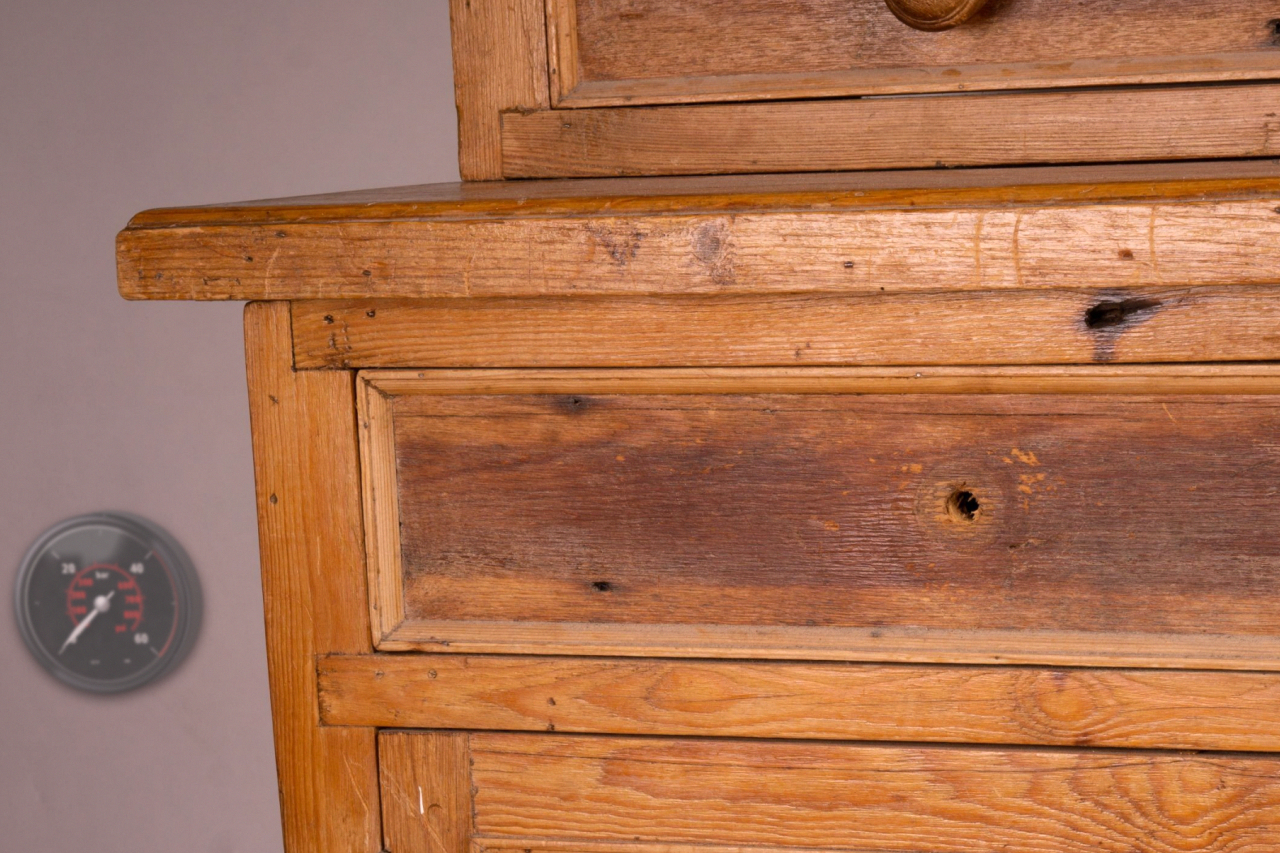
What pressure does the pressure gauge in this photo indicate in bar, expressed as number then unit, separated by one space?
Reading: 0 bar
